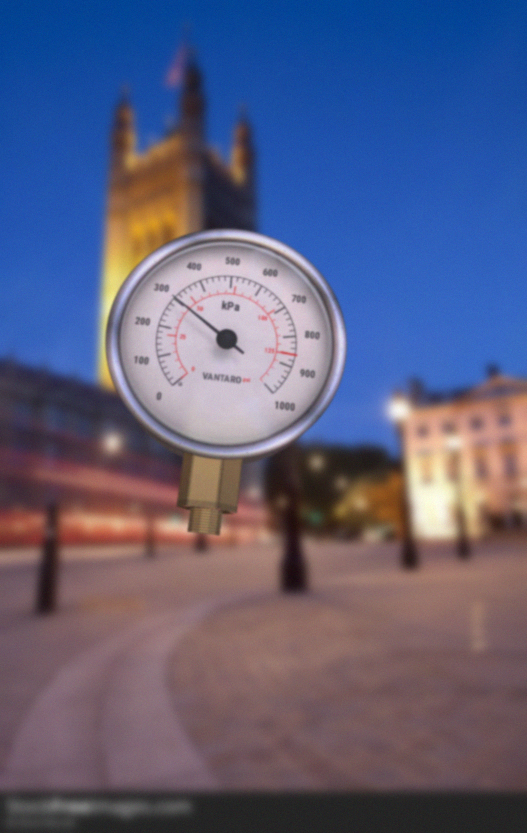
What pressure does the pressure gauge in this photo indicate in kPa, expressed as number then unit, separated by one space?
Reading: 300 kPa
